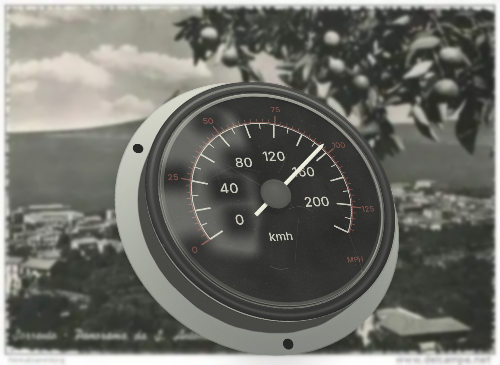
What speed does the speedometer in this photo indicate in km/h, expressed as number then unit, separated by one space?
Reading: 155 km/h
